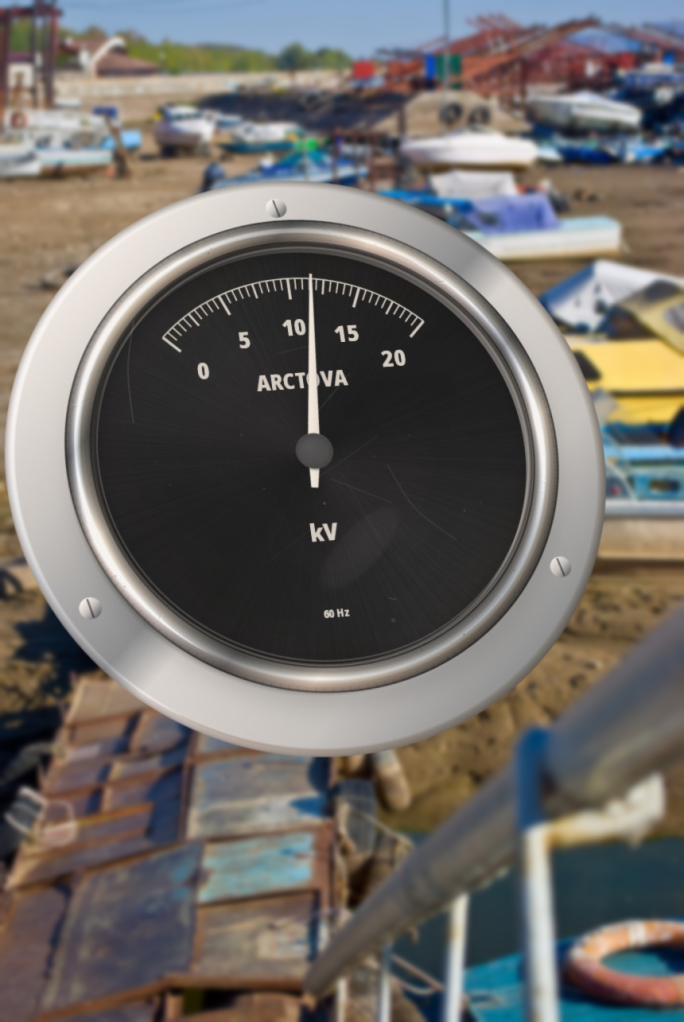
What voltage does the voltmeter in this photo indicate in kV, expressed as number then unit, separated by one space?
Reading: 11.5 kV
